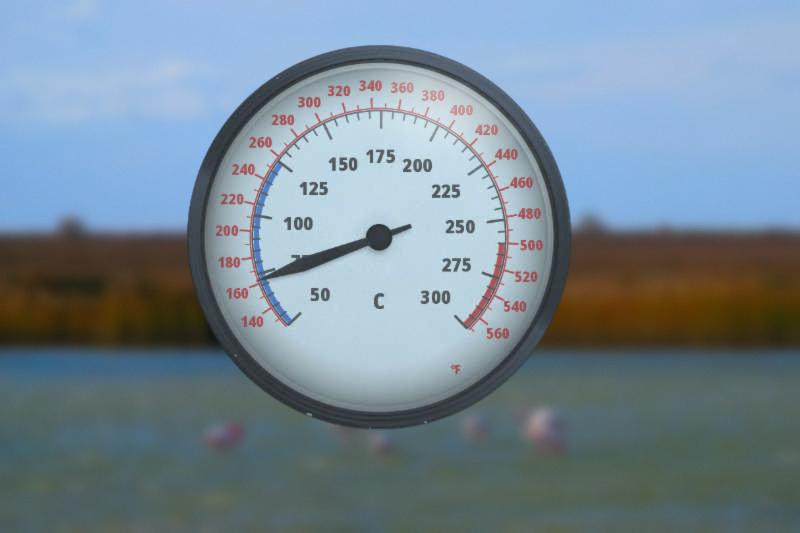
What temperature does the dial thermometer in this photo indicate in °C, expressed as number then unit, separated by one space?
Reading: 72.5 °C
